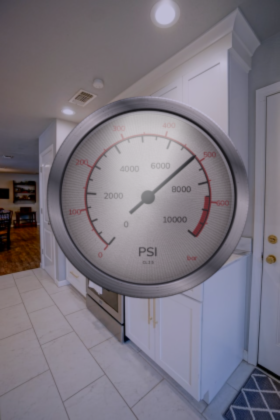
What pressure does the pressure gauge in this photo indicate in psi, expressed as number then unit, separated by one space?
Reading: 7000 psi
